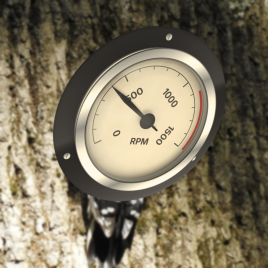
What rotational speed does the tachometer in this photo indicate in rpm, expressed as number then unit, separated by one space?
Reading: 400 rpm
